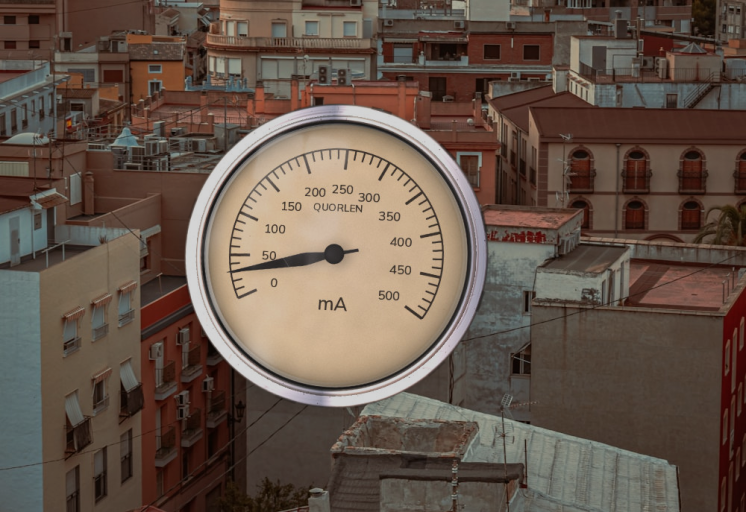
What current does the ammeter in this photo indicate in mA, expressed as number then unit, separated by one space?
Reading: 30 mA
